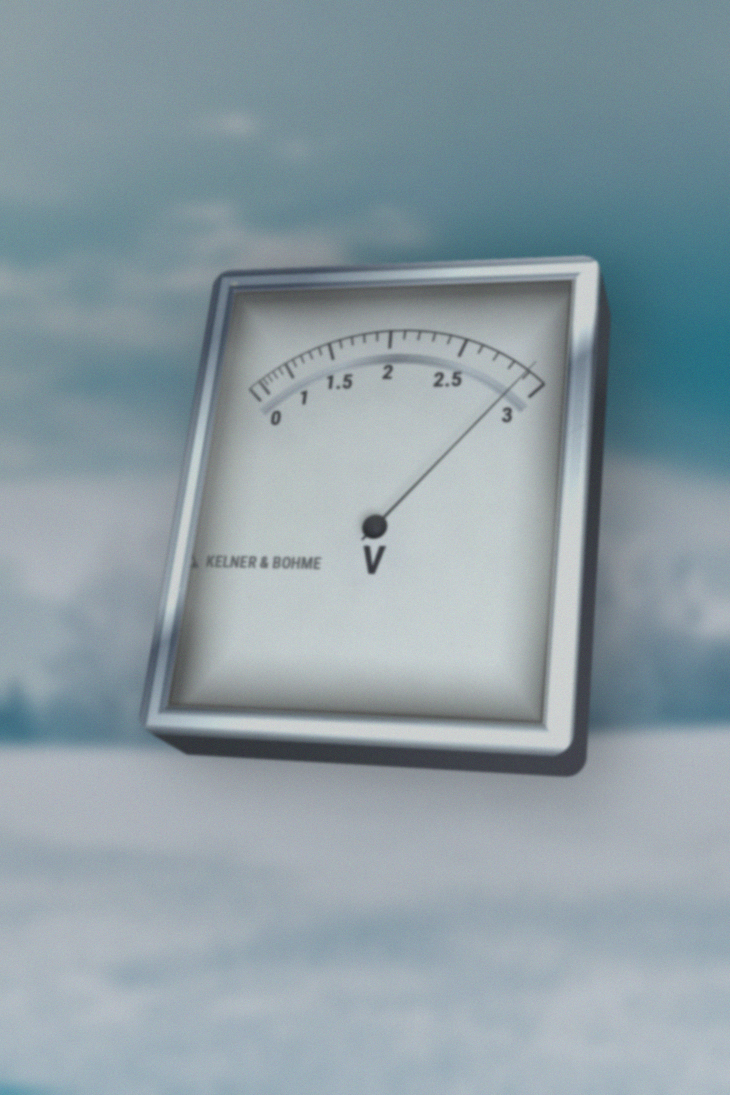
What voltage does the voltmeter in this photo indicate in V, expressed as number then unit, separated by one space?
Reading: 2.9 V
